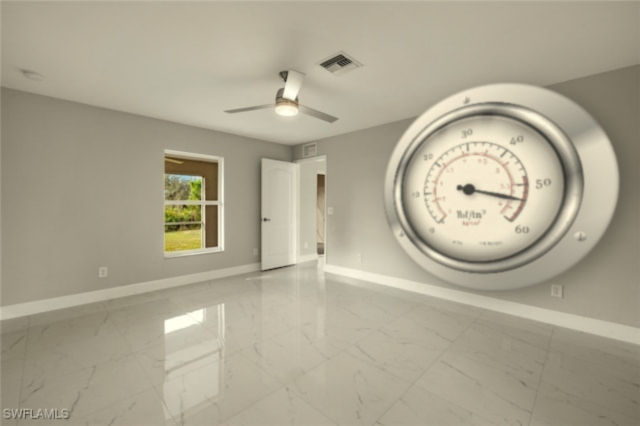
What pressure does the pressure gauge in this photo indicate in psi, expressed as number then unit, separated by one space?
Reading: 54 psi
